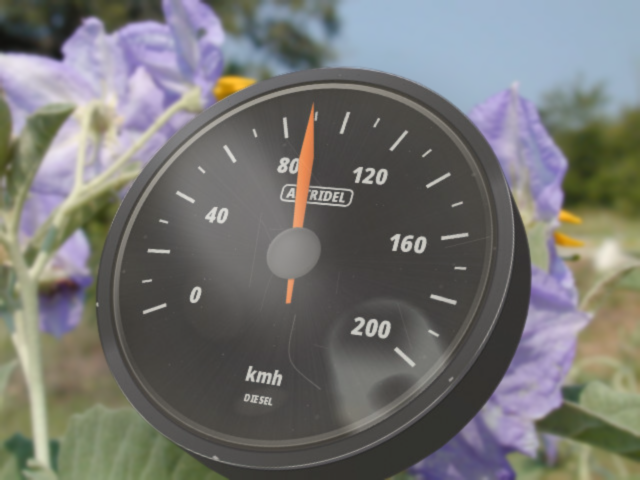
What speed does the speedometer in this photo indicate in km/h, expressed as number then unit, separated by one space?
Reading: 90 km/h
